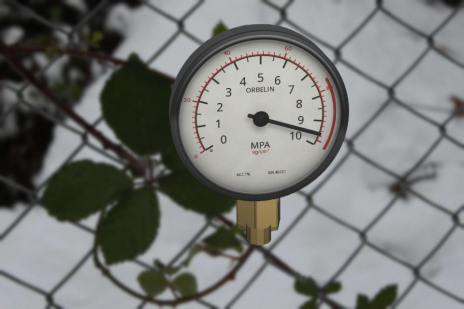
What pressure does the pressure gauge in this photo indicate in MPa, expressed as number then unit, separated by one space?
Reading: 9.5 MPa
